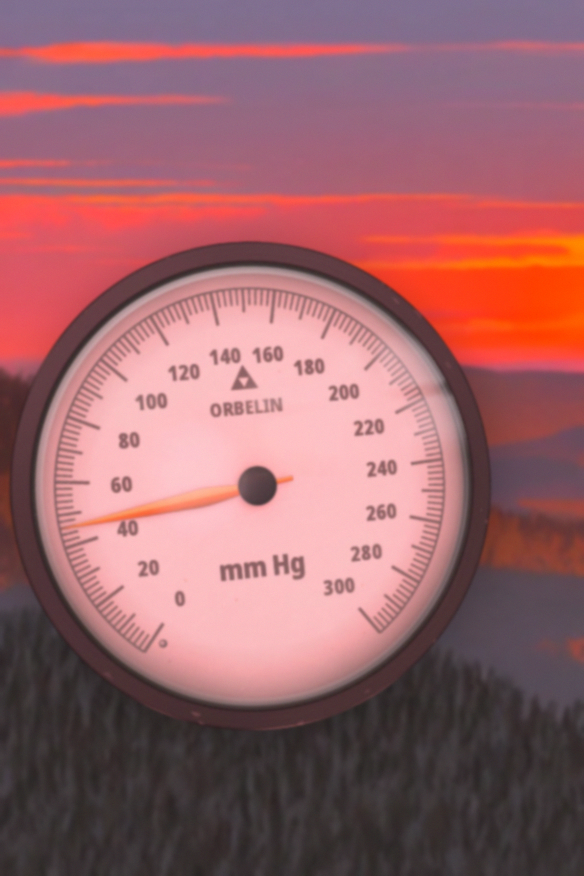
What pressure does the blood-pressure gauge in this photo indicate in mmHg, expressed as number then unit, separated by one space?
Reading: 46 mmHg
